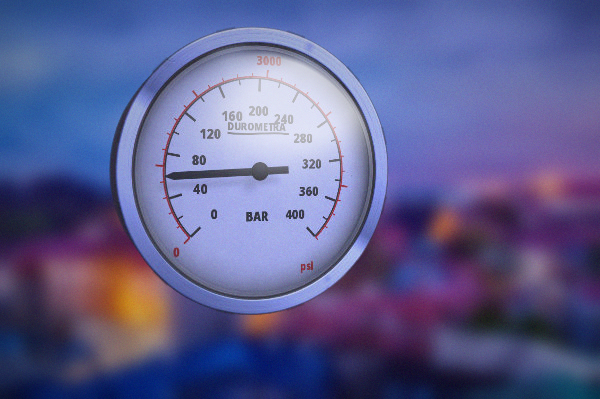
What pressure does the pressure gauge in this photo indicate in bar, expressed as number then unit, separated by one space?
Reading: 60 bar
